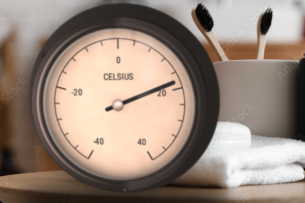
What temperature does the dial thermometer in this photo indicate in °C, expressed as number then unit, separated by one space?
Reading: 18 °C
